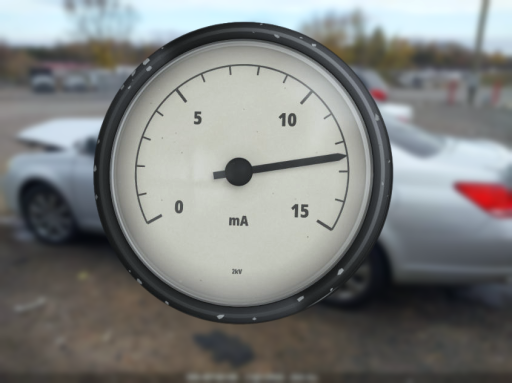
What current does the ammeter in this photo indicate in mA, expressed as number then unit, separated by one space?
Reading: 12.5 mA
